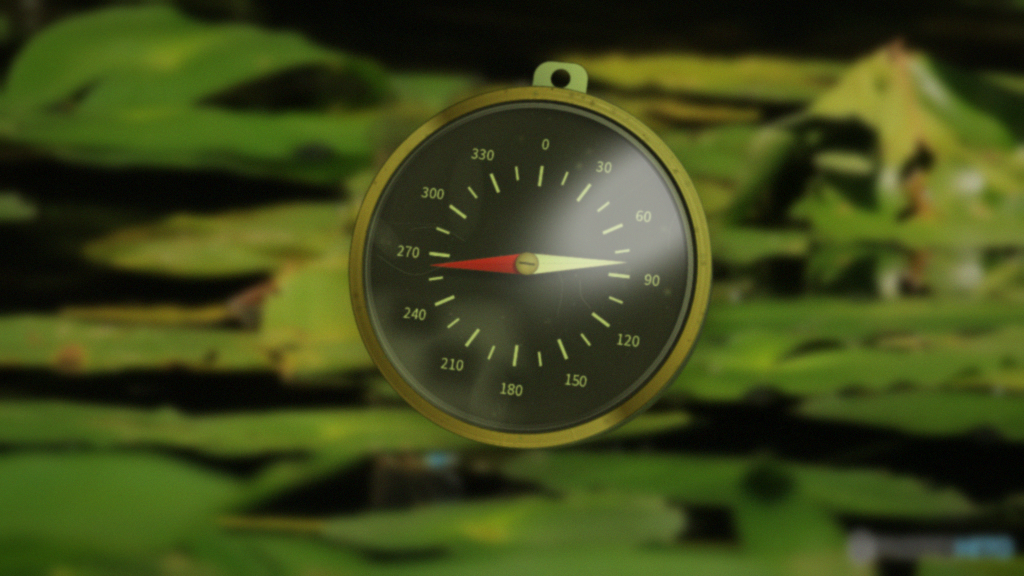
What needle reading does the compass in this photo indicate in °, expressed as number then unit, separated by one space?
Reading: 262.5 °
